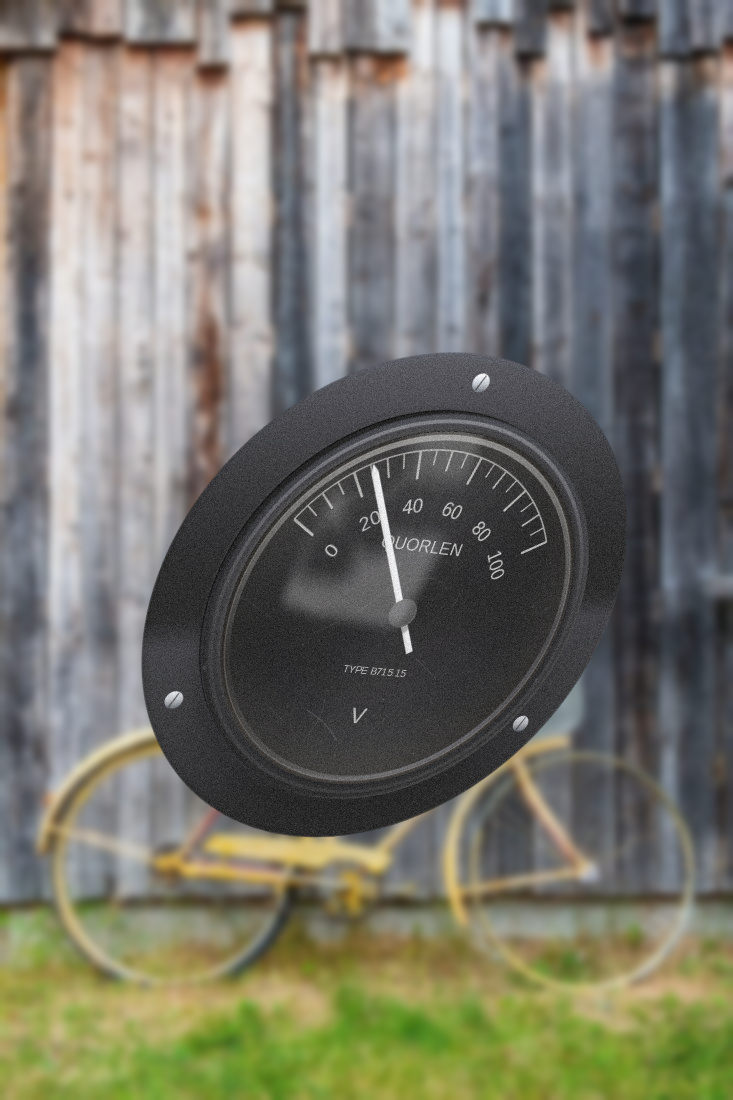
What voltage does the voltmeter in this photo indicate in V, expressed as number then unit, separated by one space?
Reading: 25 V
